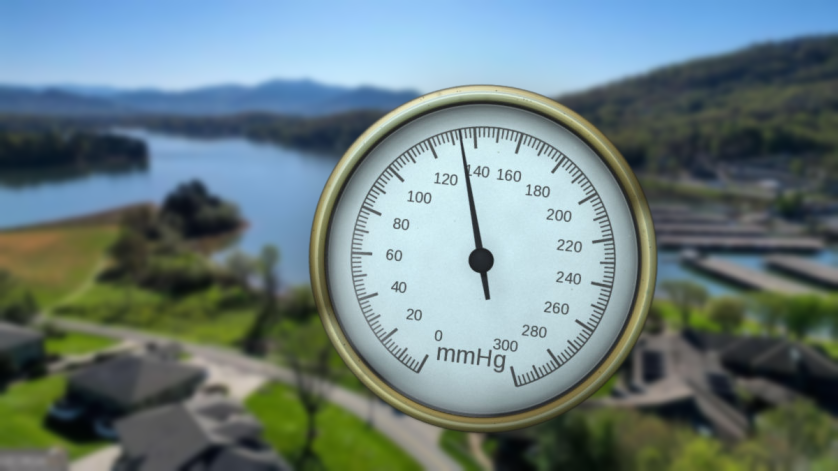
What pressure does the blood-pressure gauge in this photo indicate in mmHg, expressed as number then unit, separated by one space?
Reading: 134 mmHg
